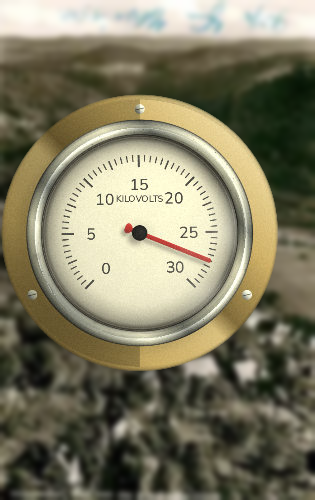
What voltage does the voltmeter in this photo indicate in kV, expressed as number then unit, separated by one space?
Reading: 27.5 kV
